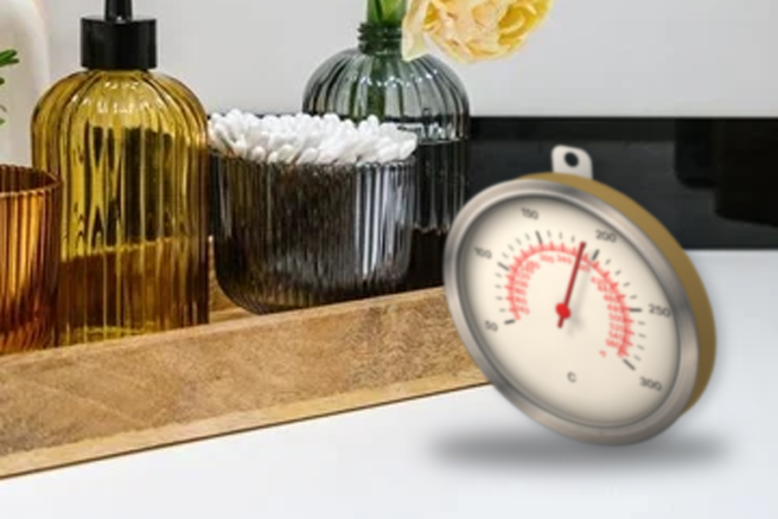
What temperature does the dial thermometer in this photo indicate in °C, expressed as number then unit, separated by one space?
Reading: 190 °C
